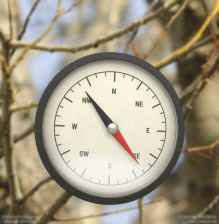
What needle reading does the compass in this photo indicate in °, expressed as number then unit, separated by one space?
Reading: 140 °
